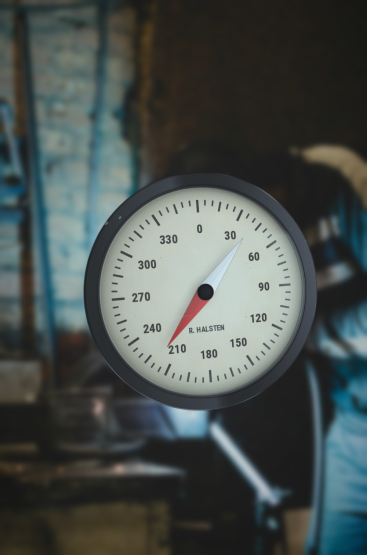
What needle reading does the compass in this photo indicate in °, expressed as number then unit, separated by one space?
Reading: 220 °
